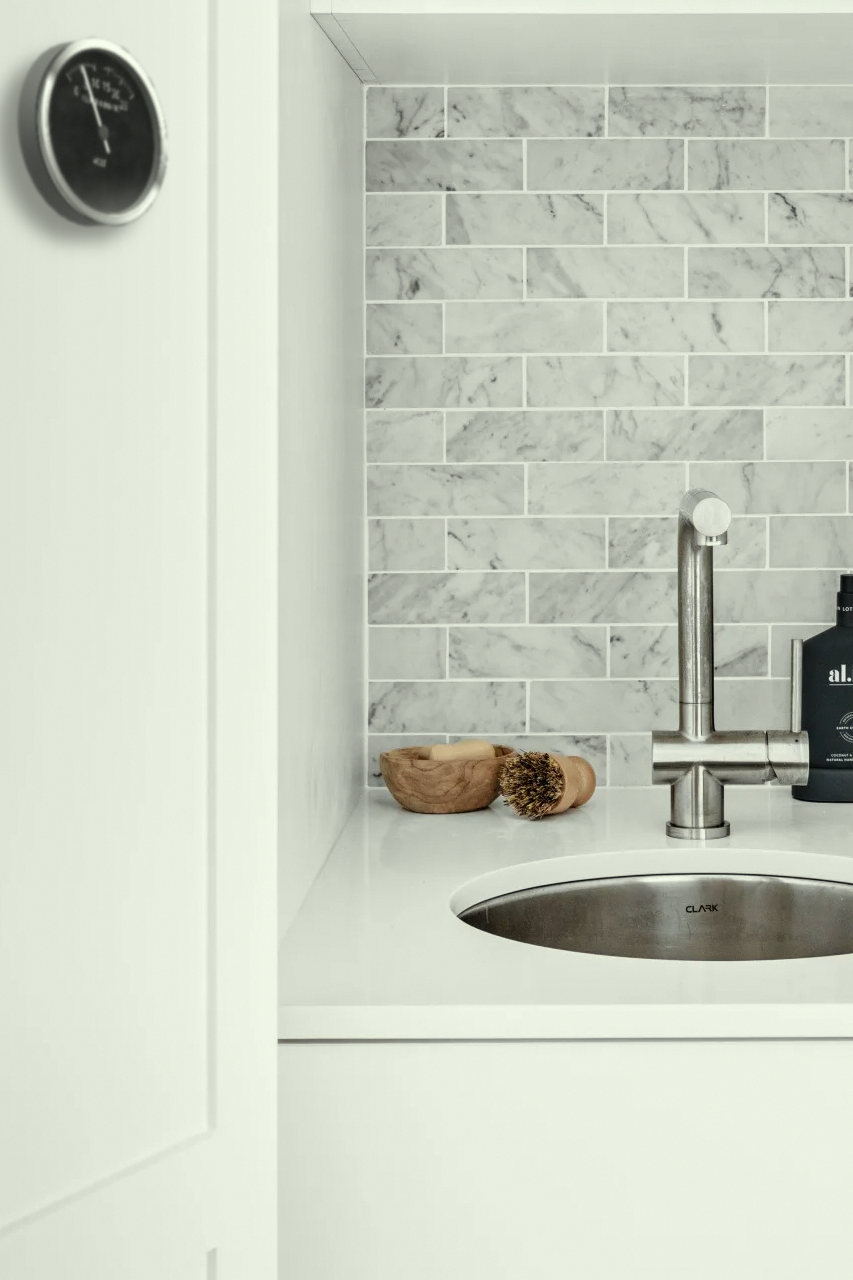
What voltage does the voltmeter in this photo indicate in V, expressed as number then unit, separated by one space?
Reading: 5 V
